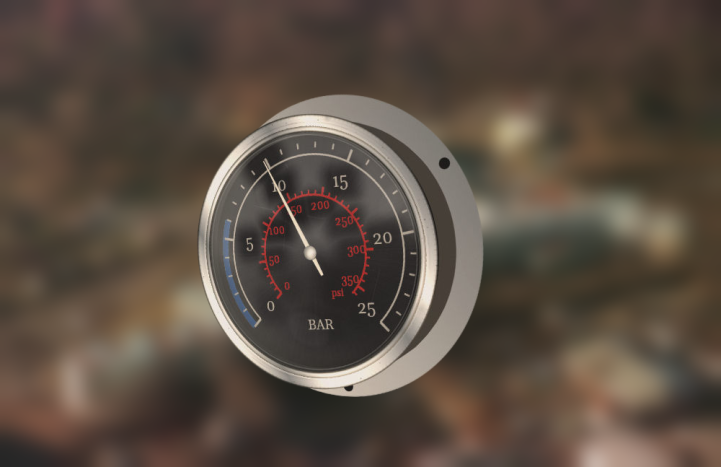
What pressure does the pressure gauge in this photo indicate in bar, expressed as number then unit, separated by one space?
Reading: 10 bar
